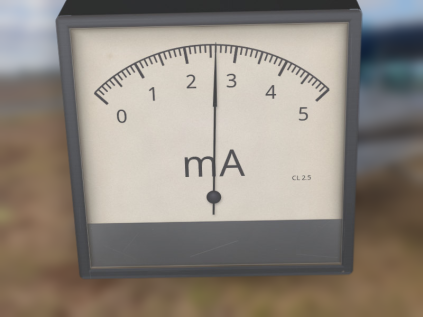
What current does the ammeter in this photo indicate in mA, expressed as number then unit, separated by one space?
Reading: 2.6 mA
